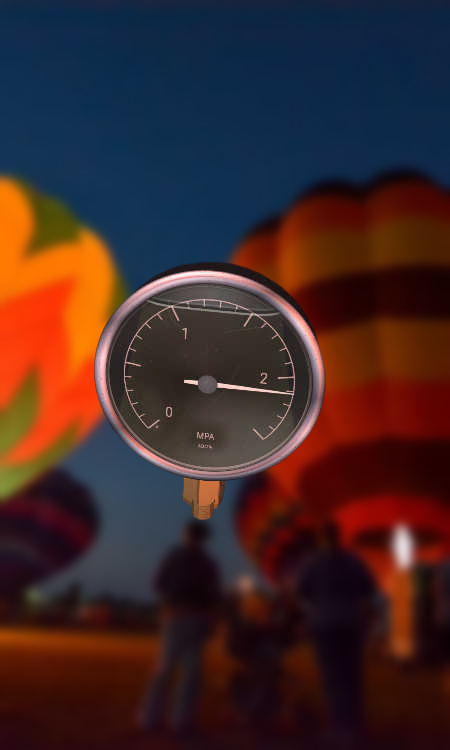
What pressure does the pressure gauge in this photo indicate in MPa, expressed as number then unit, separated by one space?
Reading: 2.1 MPa
